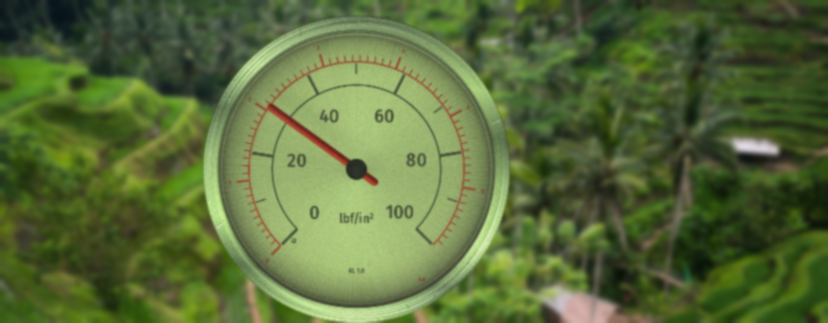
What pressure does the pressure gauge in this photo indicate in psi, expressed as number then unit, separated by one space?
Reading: 30 psi
